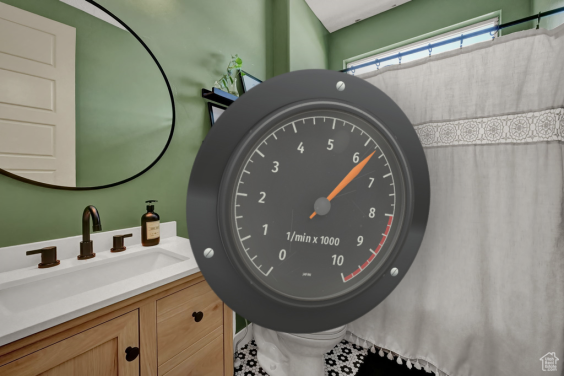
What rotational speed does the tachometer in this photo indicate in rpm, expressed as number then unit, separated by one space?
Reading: 6250 rpm
